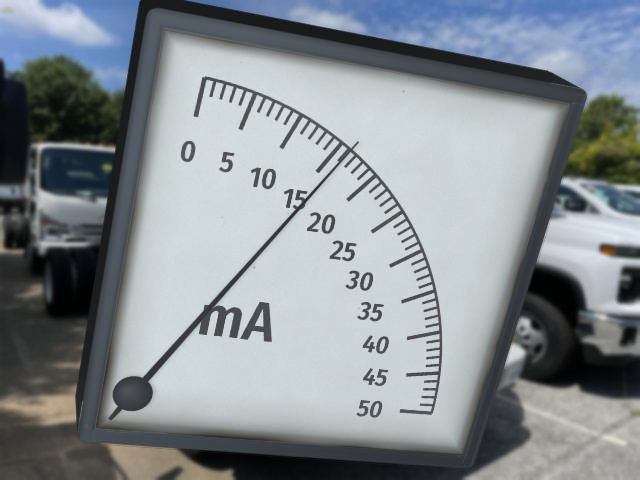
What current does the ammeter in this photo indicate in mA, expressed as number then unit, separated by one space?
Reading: 16 mA
